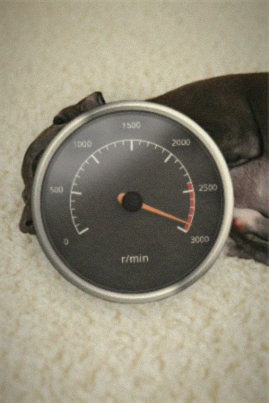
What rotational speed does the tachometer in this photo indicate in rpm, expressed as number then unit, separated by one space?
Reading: 2900 rpm
